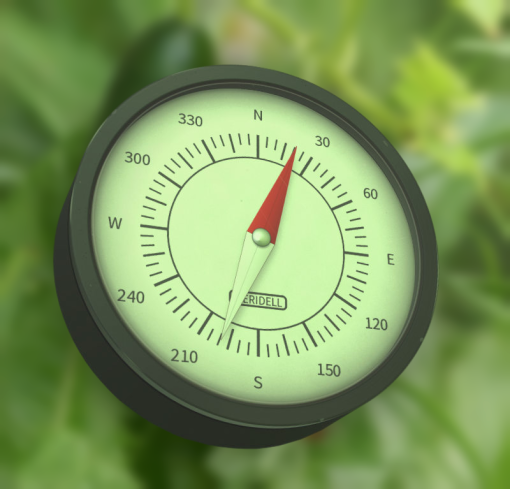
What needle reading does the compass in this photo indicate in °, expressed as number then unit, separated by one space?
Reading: 20 °
